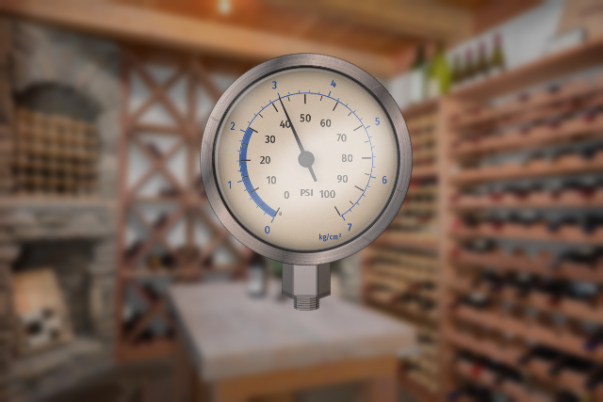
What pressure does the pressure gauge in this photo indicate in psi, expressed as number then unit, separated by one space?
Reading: 42.5 psi
